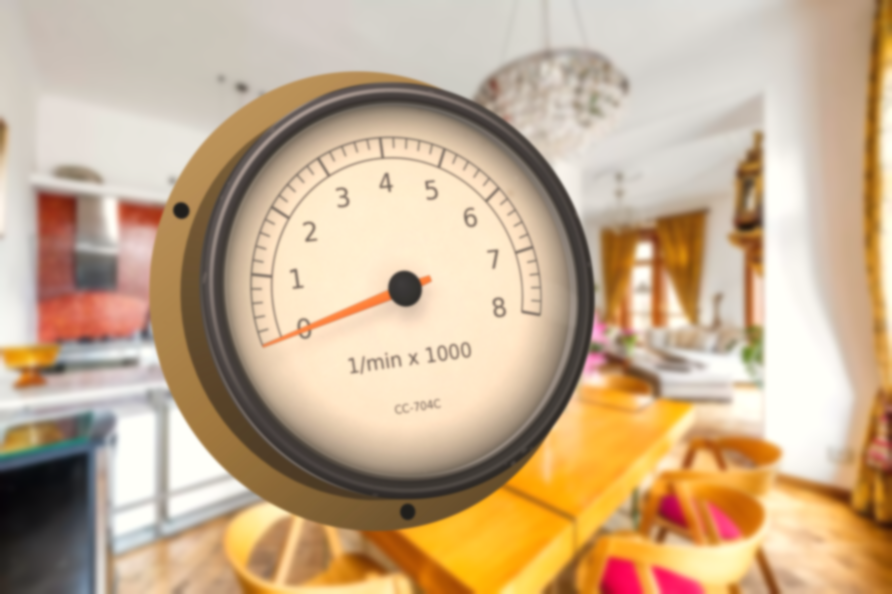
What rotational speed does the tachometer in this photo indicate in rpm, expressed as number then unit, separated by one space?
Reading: 0 rpm
